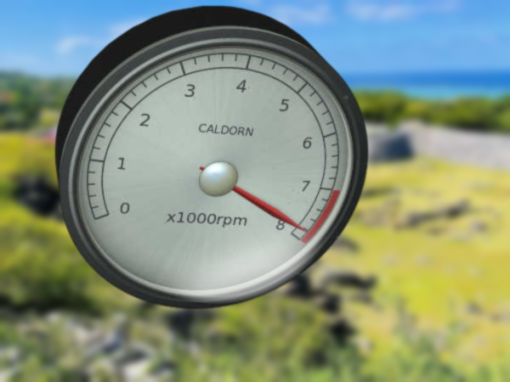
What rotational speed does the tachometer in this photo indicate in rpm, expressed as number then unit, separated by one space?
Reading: 7800 rpm
